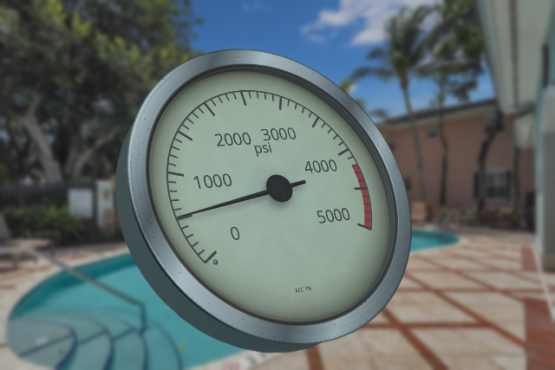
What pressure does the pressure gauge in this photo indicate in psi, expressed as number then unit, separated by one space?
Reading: 500 psi
